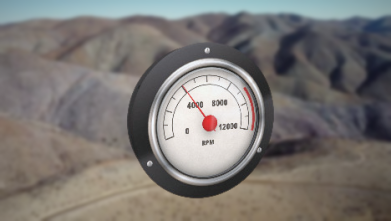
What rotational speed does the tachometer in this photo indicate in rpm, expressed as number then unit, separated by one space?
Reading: 4000 rpm
